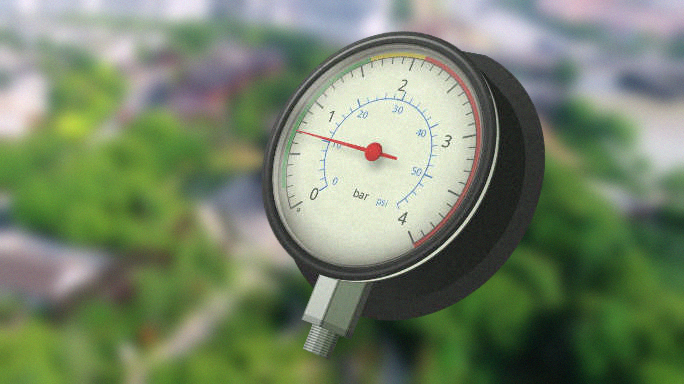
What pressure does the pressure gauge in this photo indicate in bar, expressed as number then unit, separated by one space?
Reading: 0.7 bar
